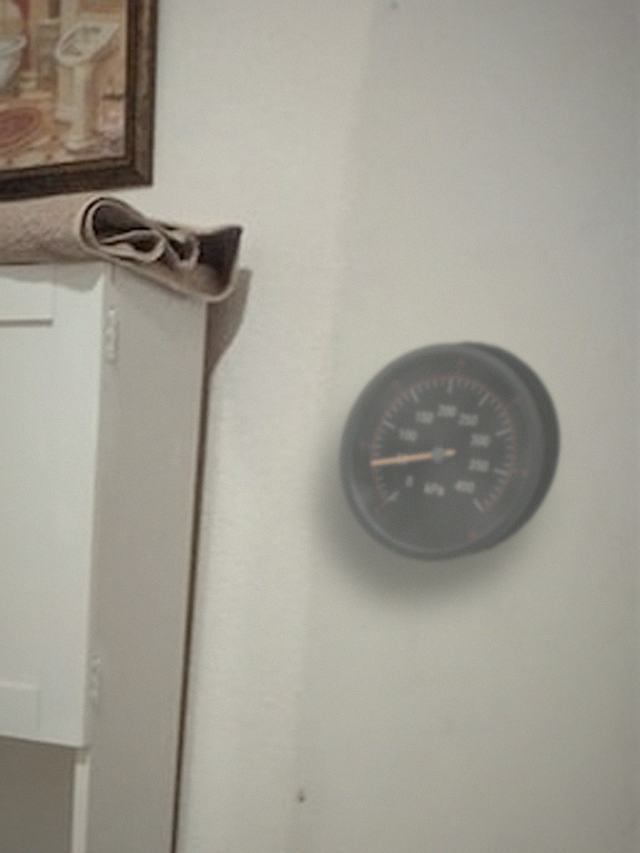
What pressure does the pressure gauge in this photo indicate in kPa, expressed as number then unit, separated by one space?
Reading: 50 kPa
